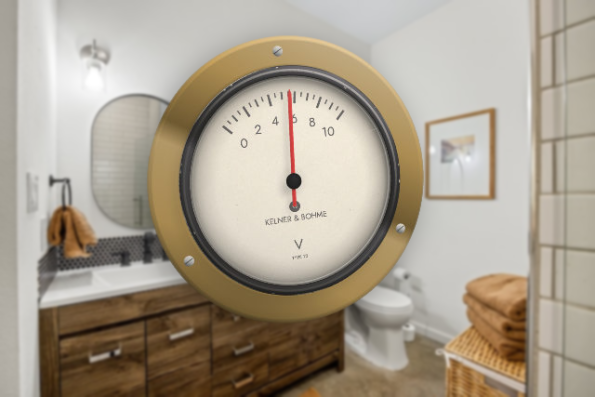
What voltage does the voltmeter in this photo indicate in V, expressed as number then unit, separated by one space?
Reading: 5.5 V
